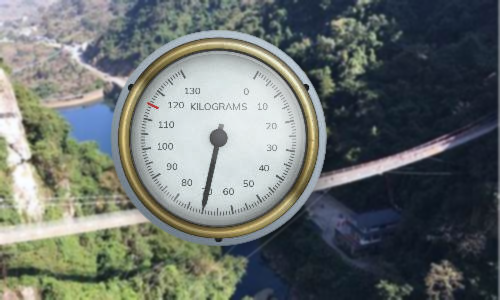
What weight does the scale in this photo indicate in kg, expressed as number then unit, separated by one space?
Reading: 70 kg
